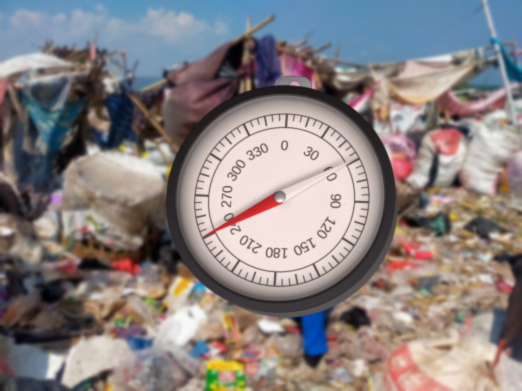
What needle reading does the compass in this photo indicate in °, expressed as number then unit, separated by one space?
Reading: 240 °
